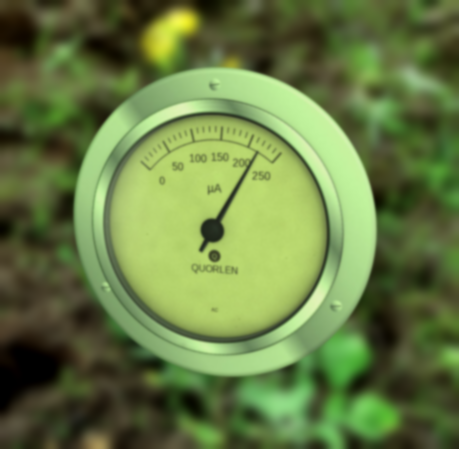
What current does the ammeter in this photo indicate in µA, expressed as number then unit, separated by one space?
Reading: 220 µA
